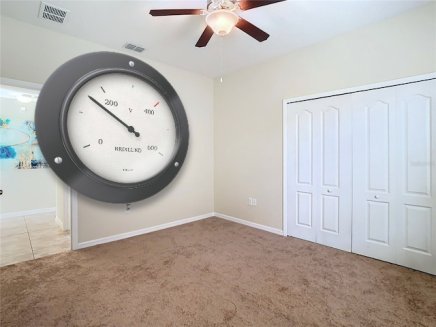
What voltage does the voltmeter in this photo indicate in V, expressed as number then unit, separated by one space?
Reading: 150 V
